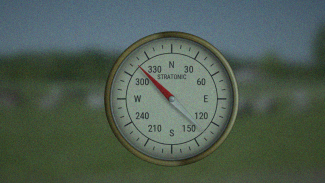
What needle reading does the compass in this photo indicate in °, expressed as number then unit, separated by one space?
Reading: 315 °
